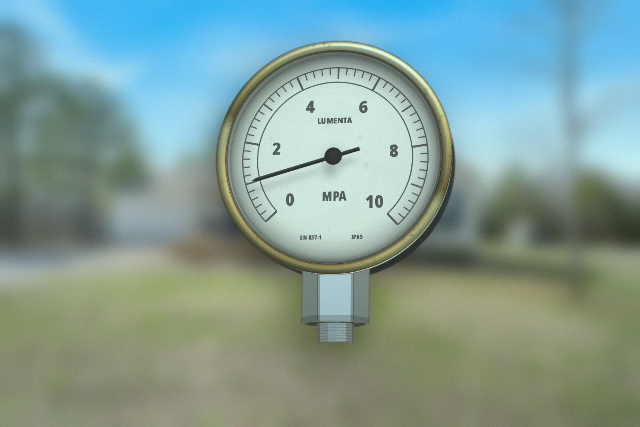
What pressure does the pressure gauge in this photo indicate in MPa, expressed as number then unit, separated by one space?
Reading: 1 MPa
